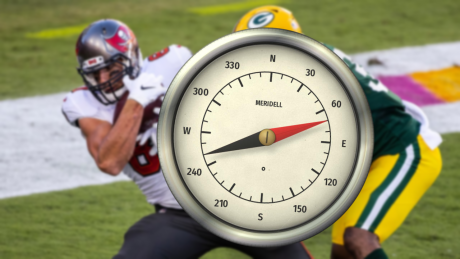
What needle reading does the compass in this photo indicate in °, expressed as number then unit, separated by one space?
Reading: 70 °
